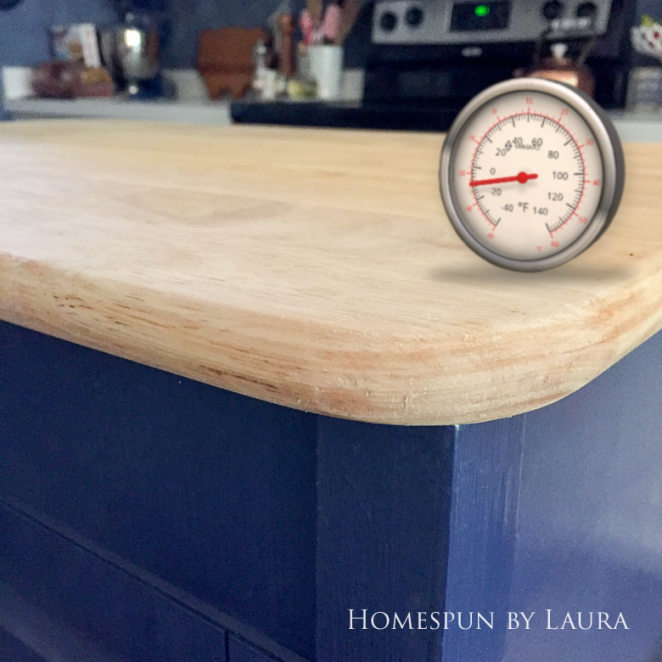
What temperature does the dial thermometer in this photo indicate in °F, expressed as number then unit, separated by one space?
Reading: -10 °F
